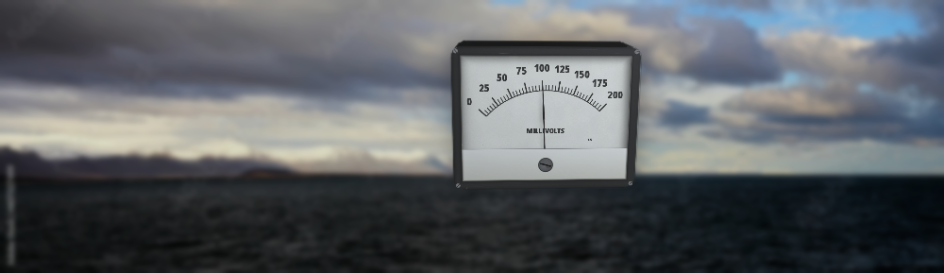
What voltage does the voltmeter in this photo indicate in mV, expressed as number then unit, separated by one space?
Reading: 100 mV
